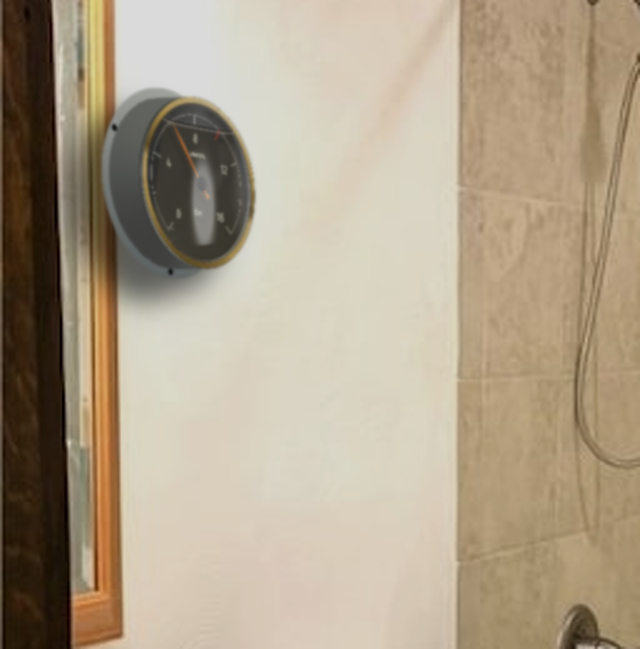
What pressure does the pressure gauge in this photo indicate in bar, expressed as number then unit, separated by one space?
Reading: 6 bar
